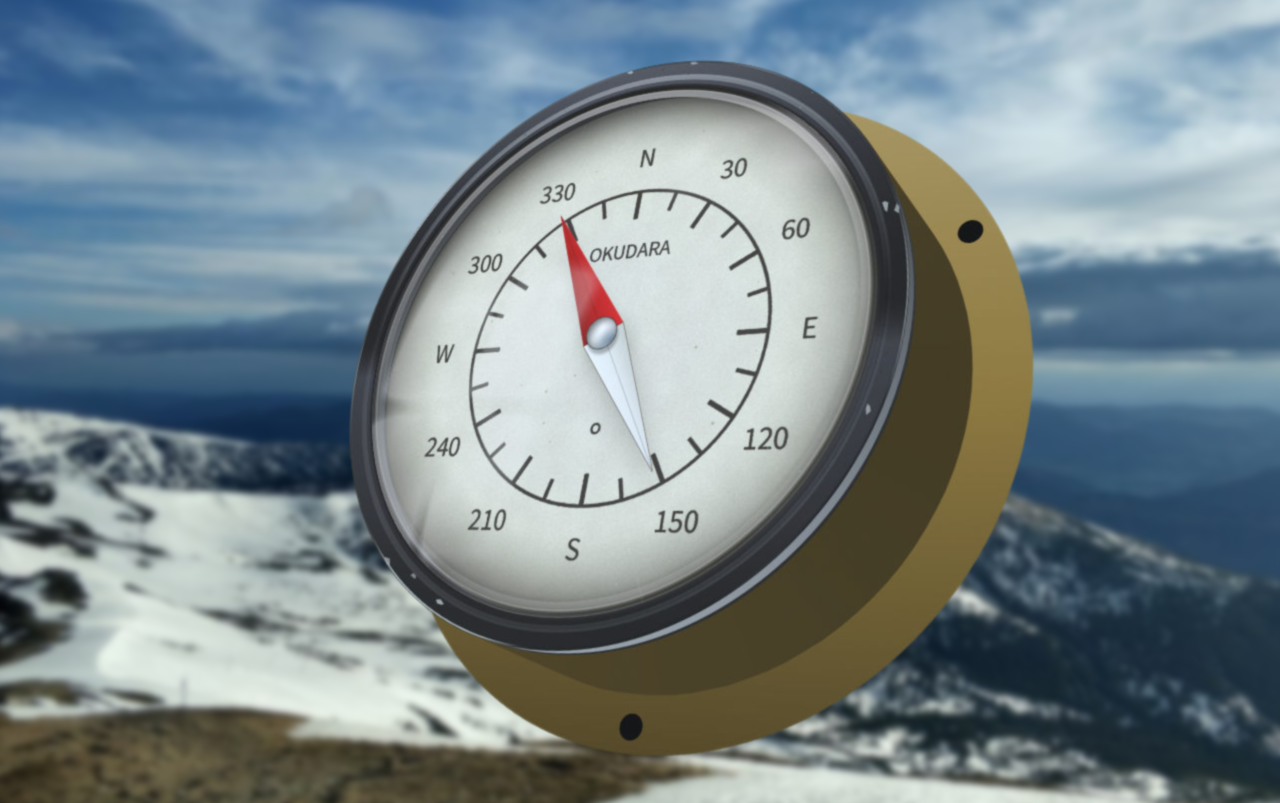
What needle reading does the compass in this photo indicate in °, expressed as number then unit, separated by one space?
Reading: 330 °
